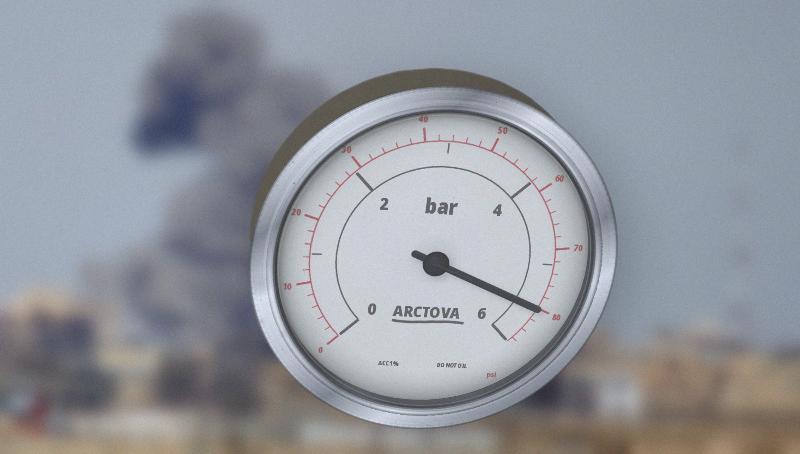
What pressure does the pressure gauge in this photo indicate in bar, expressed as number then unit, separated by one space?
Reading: 5.5 bar
